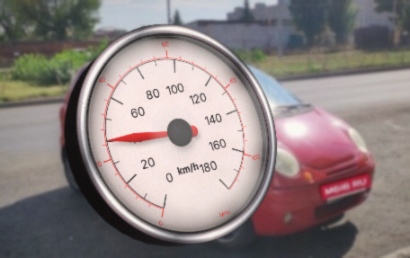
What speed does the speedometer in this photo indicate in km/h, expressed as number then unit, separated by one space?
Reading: 40 km/h
